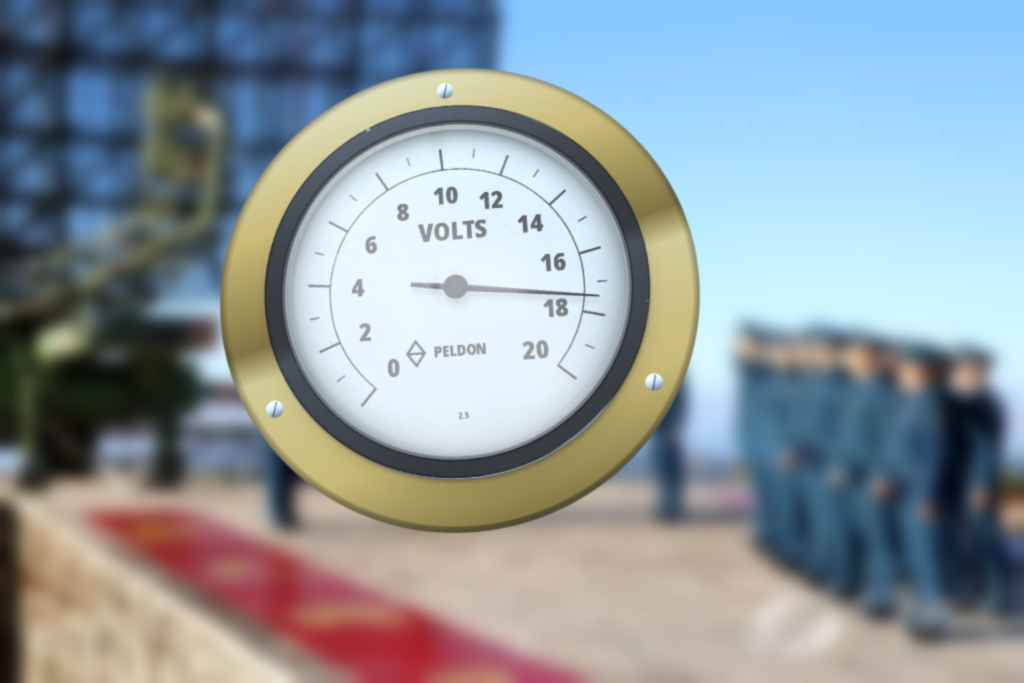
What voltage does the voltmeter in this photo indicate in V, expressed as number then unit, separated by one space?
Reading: 17.5 V
